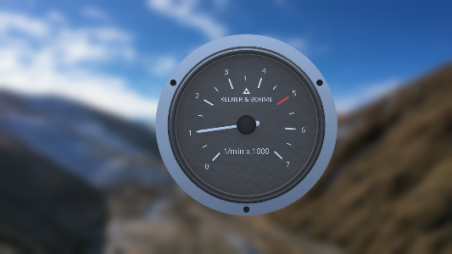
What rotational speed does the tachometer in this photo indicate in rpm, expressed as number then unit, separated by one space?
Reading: 1000 rpm
